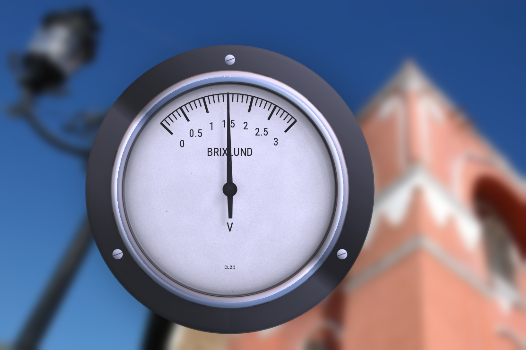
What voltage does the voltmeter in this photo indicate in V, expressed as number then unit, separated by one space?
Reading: 1.5 V
